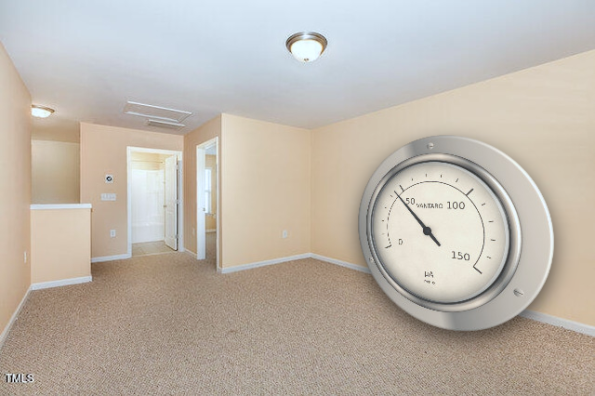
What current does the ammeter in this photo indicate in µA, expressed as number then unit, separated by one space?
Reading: 45 µA
